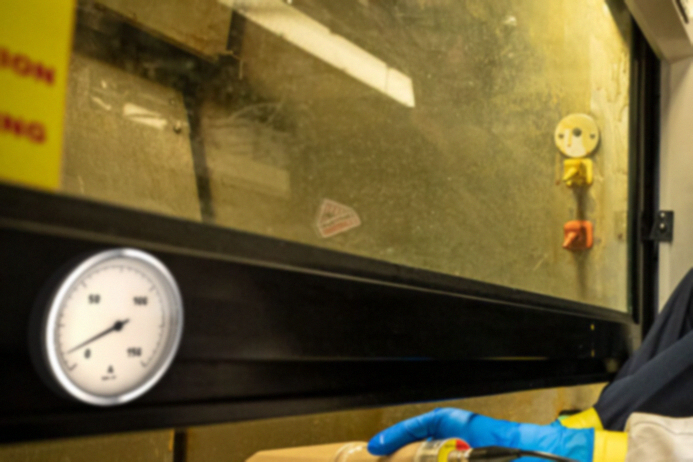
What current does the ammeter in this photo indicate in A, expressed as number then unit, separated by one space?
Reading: 10 A
